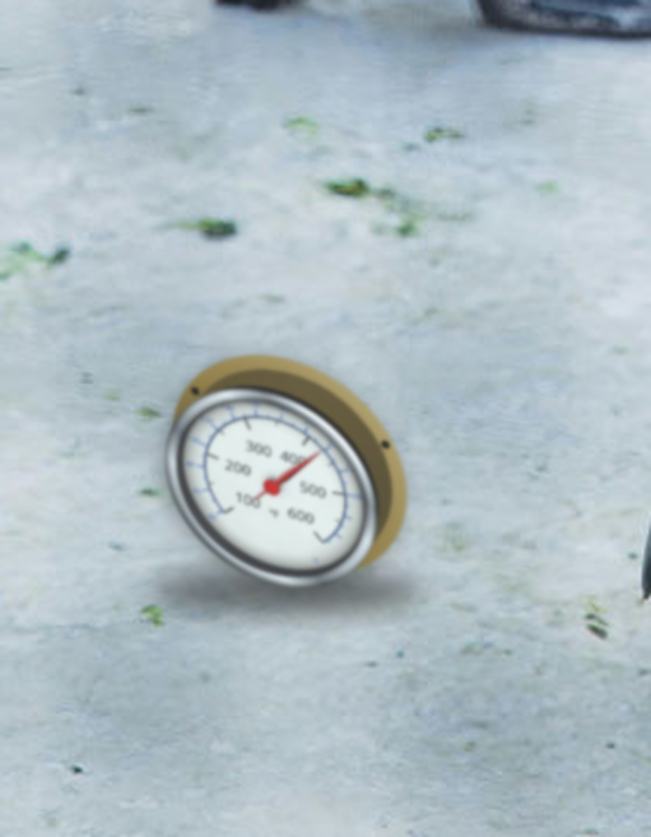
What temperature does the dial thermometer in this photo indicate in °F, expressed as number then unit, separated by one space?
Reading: 425 °F
